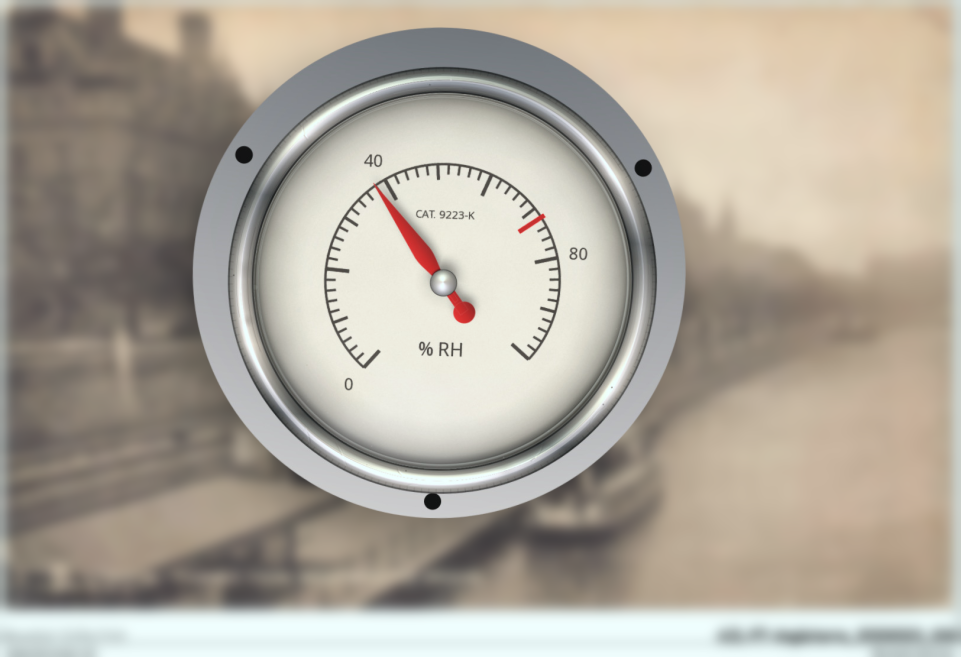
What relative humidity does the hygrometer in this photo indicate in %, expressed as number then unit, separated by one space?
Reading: 38 %
